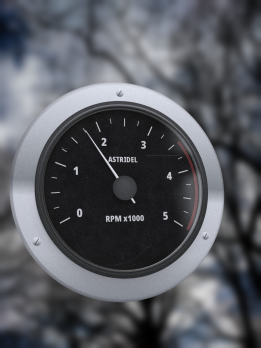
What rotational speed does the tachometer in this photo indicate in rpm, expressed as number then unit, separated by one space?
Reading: 1750 rpm
